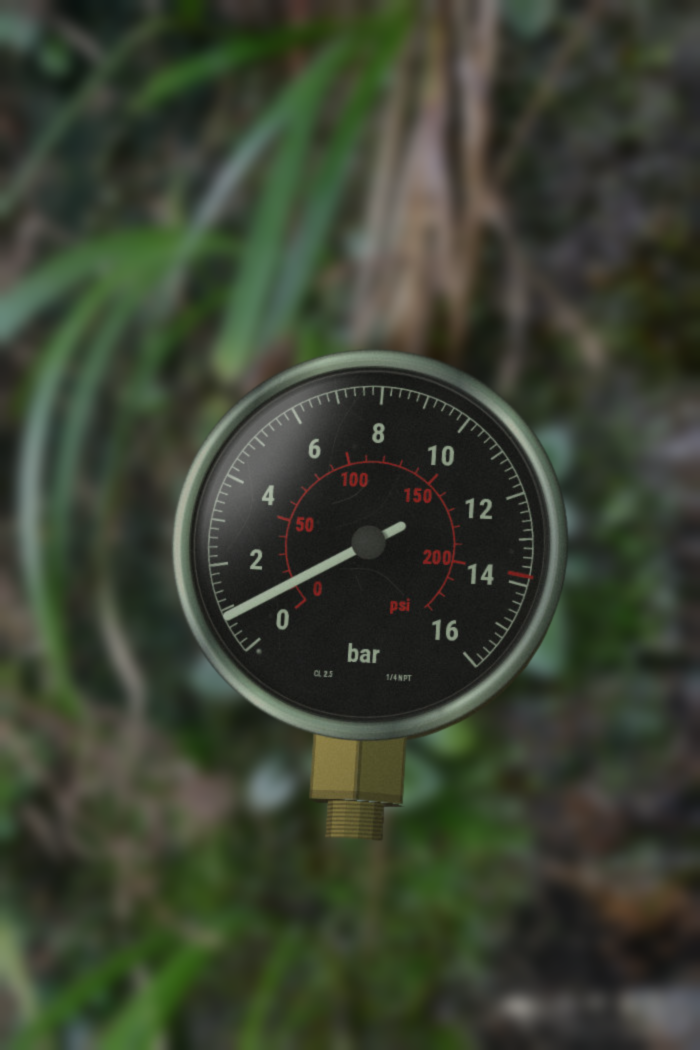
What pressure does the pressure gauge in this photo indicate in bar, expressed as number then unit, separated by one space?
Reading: 0.8 bar
